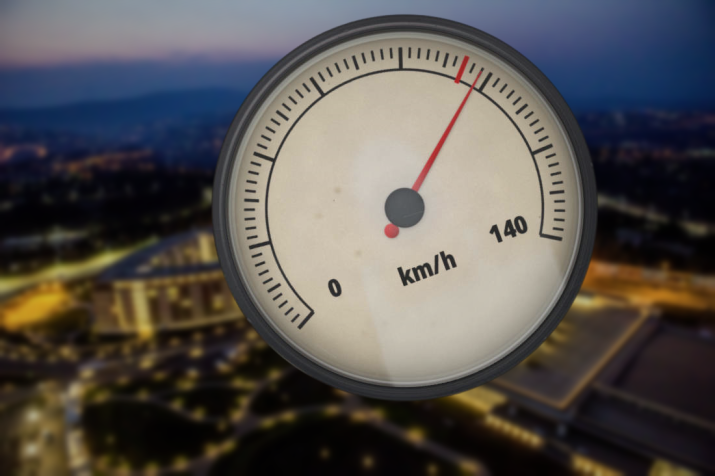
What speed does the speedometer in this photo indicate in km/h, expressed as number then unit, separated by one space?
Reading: 98 km/h
